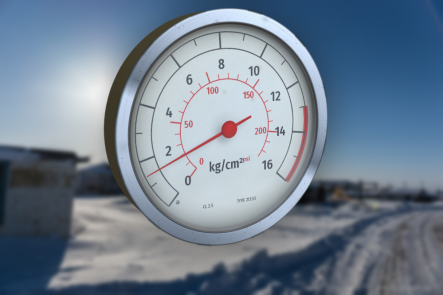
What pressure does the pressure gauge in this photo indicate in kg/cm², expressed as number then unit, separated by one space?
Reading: 1.5 kg/cm²
